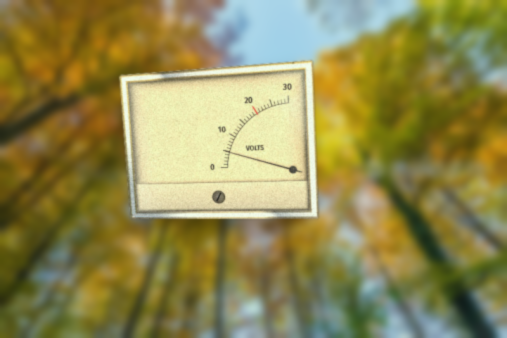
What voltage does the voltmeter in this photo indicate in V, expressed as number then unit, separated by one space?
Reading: 5 V
